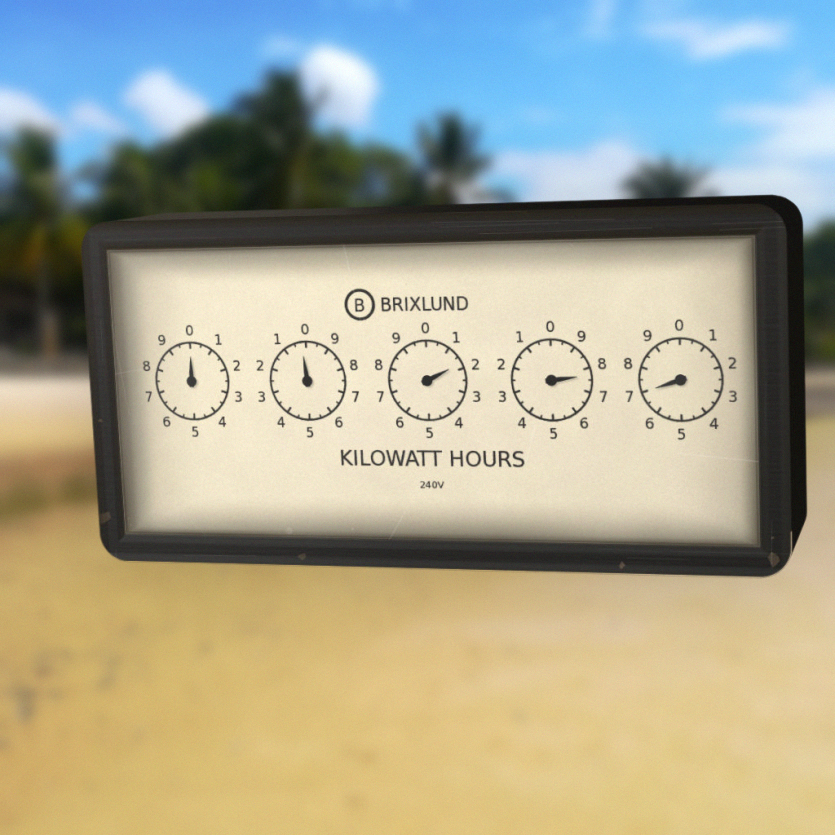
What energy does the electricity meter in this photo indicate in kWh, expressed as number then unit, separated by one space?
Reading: 177 kWh
